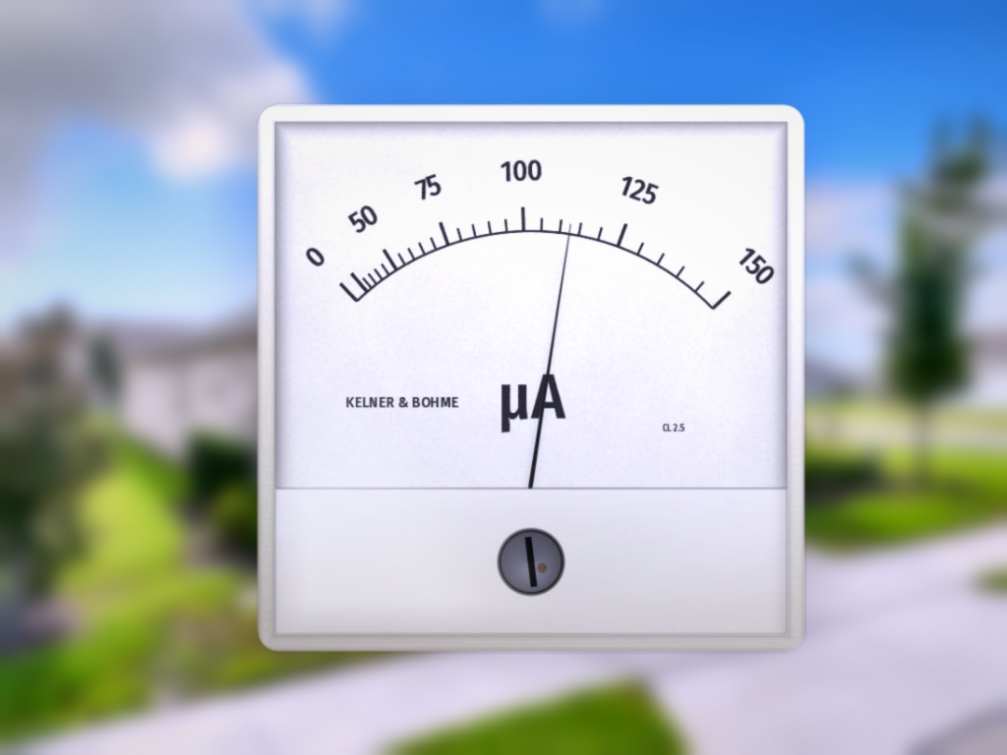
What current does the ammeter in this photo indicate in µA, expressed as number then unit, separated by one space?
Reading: 112.5 µA
